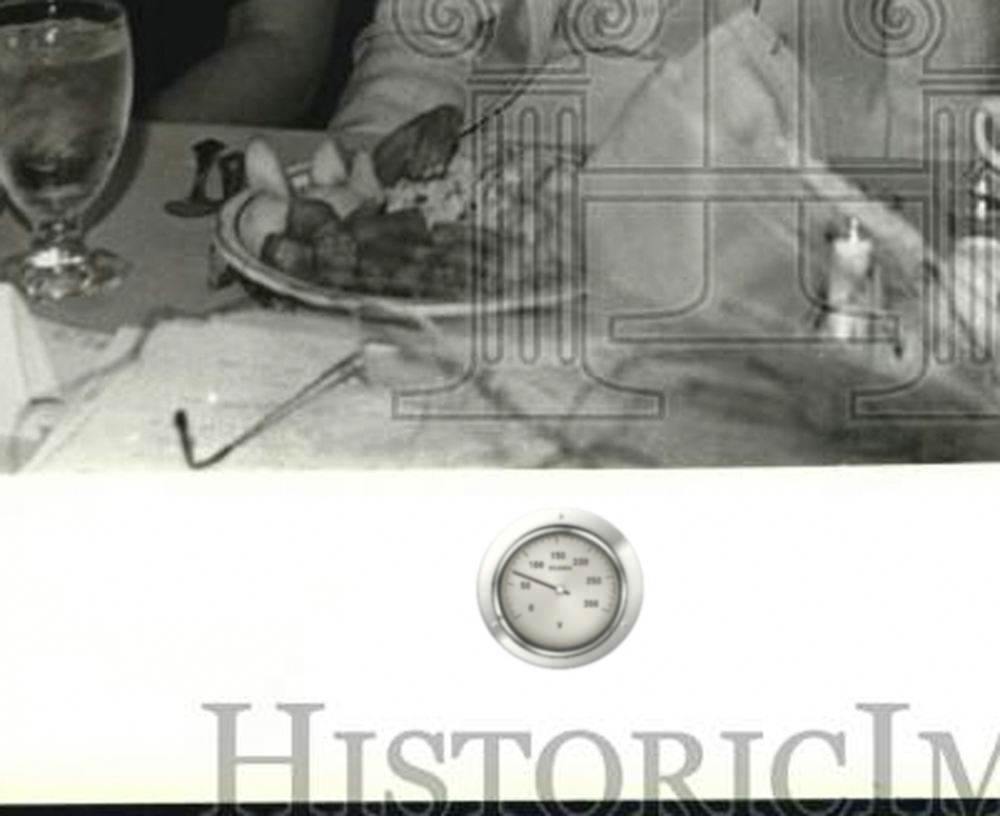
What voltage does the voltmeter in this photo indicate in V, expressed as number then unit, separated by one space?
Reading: 70 V
